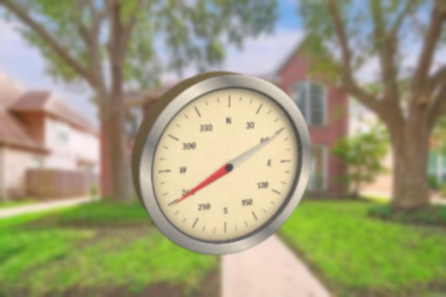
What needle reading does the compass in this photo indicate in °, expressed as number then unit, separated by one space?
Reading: 240 °
